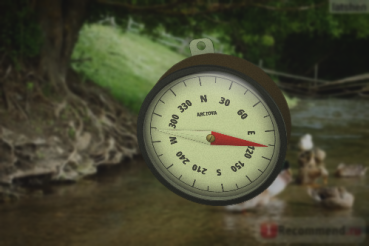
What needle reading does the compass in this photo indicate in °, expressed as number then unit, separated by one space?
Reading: 105 °
